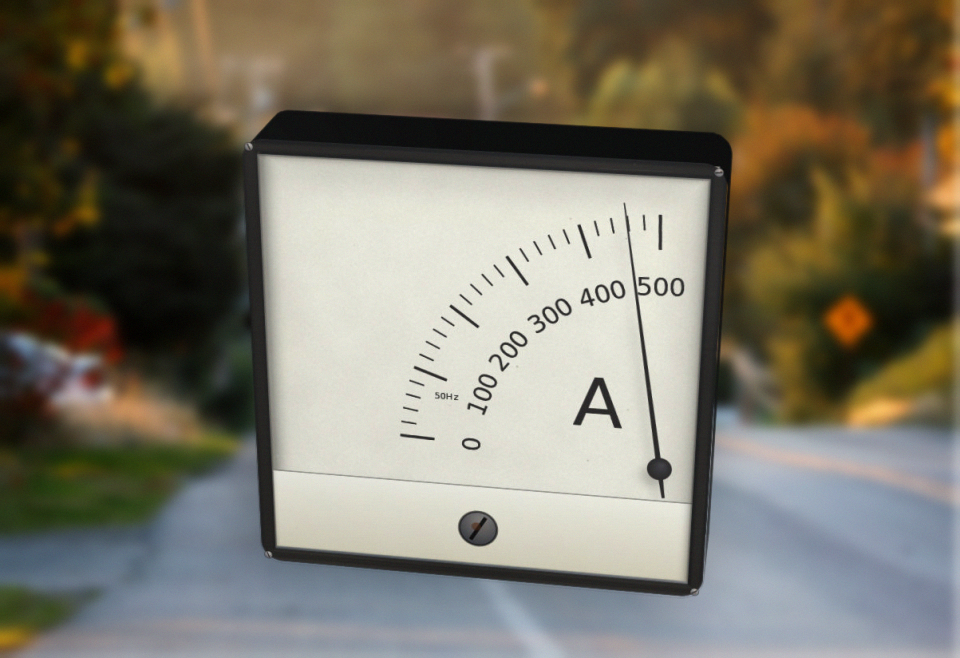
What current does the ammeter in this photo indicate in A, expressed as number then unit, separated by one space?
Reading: 460 A
